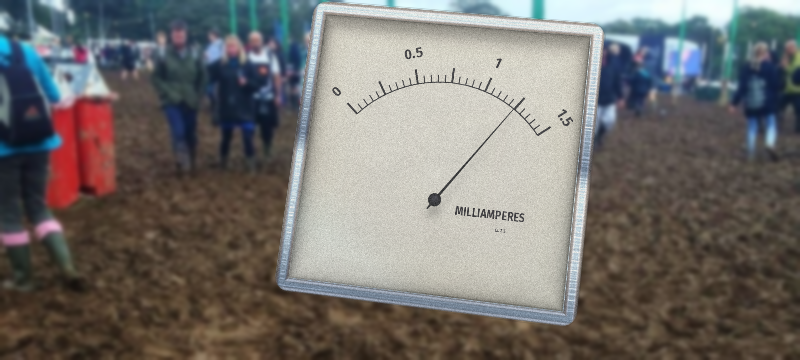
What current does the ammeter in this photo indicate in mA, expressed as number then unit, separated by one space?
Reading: 1.25 mA
